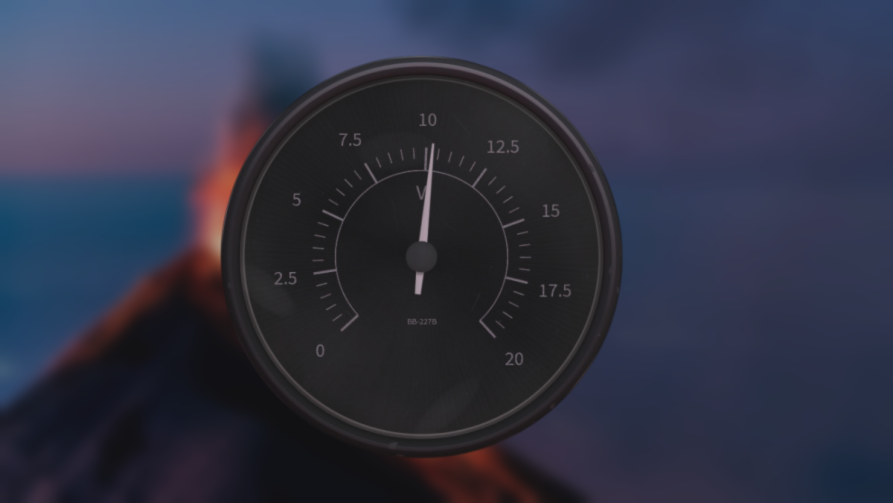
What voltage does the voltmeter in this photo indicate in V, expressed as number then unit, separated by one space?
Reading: 10.25 V
